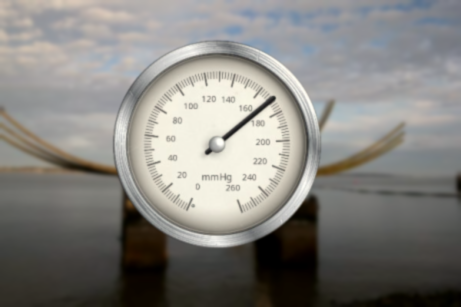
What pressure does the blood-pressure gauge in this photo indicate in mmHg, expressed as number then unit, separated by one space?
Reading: 170 mmHg
